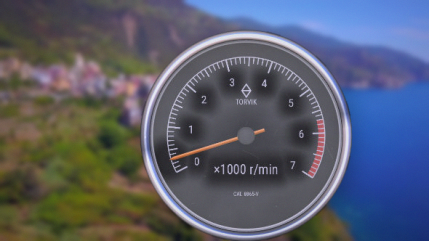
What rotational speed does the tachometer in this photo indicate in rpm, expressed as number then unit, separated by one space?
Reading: 300 rpm
